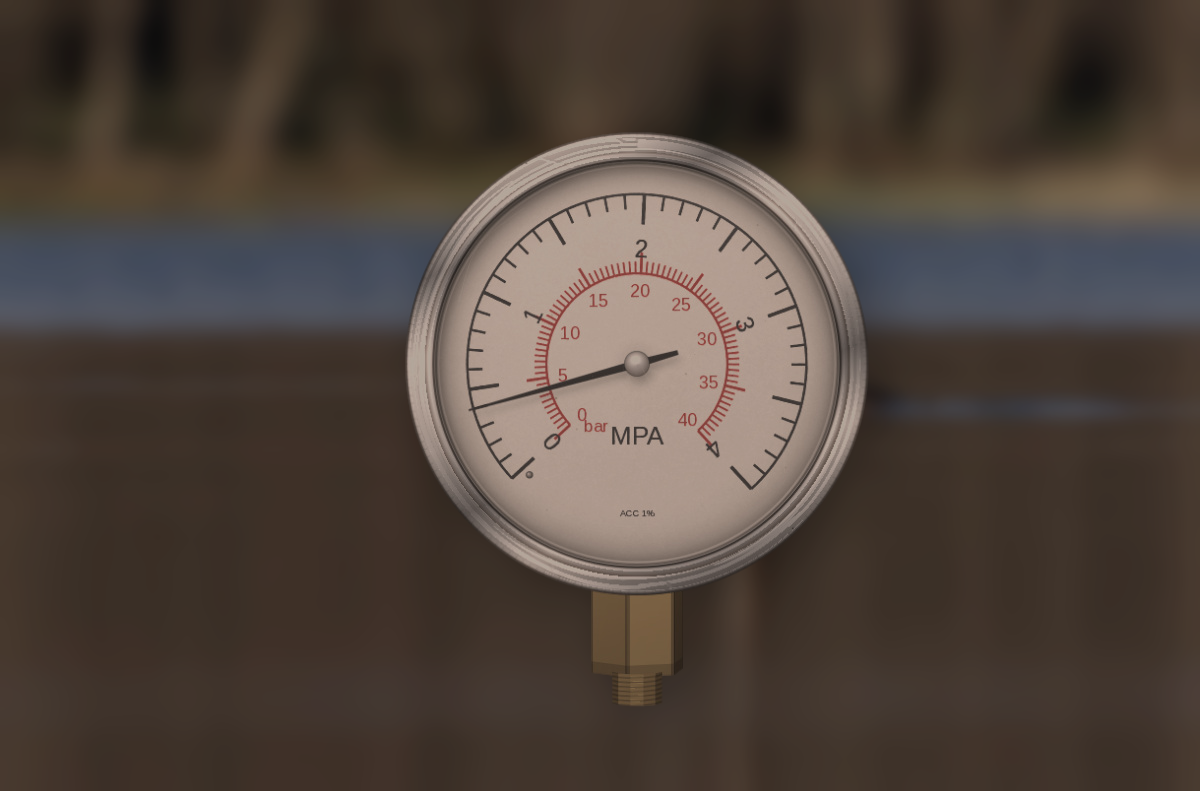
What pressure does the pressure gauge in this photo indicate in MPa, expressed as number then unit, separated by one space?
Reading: 0.4 MPa
